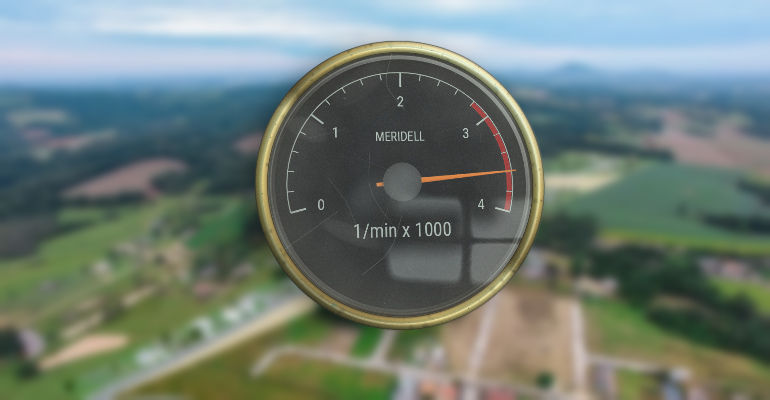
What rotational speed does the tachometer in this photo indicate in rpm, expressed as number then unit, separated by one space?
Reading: 3600 rpm
